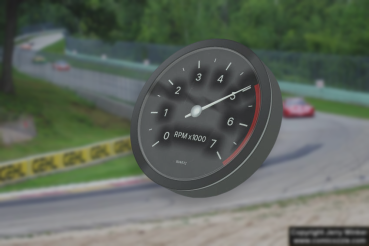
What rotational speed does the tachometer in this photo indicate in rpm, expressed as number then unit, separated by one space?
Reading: 5000 rpm
